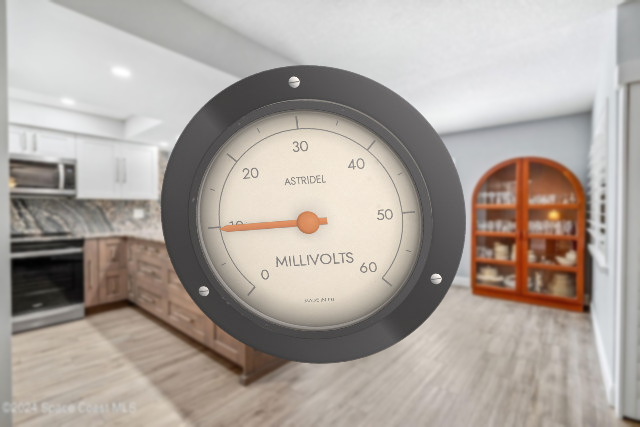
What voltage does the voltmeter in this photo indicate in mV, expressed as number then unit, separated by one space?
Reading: 10 mV
